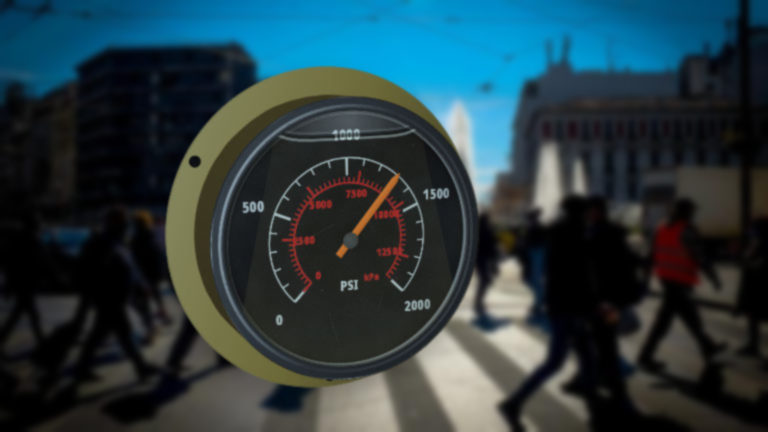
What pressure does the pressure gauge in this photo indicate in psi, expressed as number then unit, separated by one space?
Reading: 1300 psi
